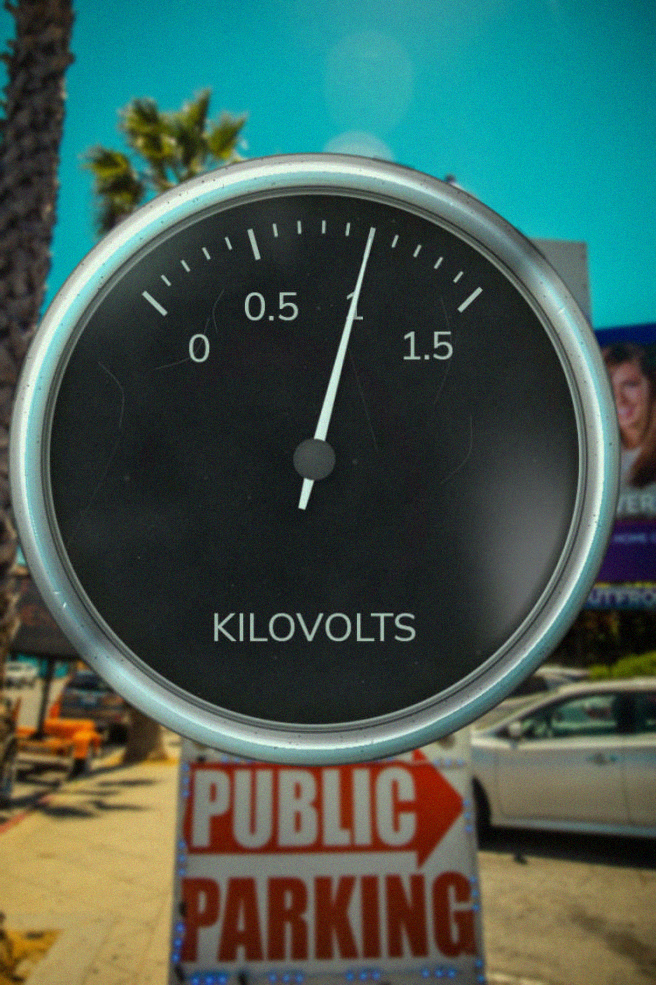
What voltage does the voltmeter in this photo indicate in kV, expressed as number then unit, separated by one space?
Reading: 1 kV
